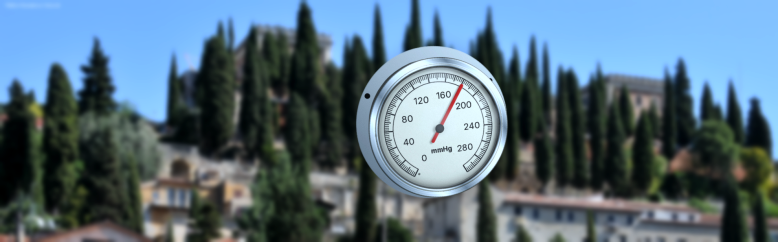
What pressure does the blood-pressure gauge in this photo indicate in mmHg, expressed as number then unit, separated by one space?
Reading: 180 mmHg
